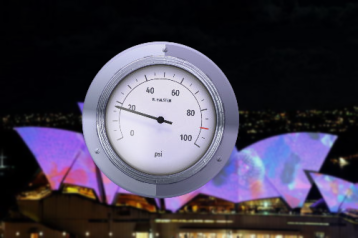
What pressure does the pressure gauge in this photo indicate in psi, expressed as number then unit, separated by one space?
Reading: 17.5 psi
